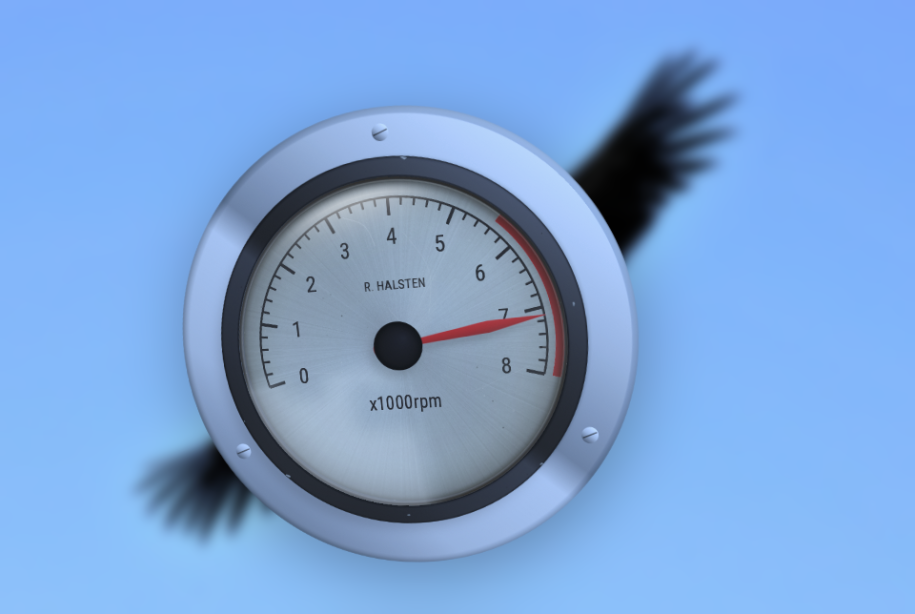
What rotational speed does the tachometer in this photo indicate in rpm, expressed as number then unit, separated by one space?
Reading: 7100 rpm
